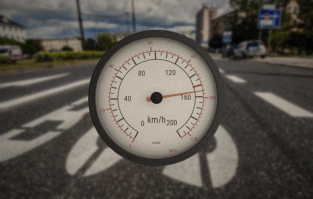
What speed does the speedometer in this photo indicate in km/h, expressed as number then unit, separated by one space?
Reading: 155 km/h
